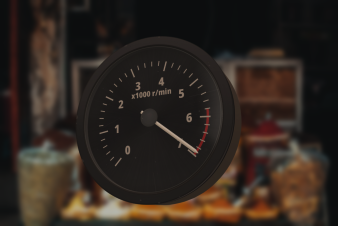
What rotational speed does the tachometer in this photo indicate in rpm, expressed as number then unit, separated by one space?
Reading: 6900 rpm
